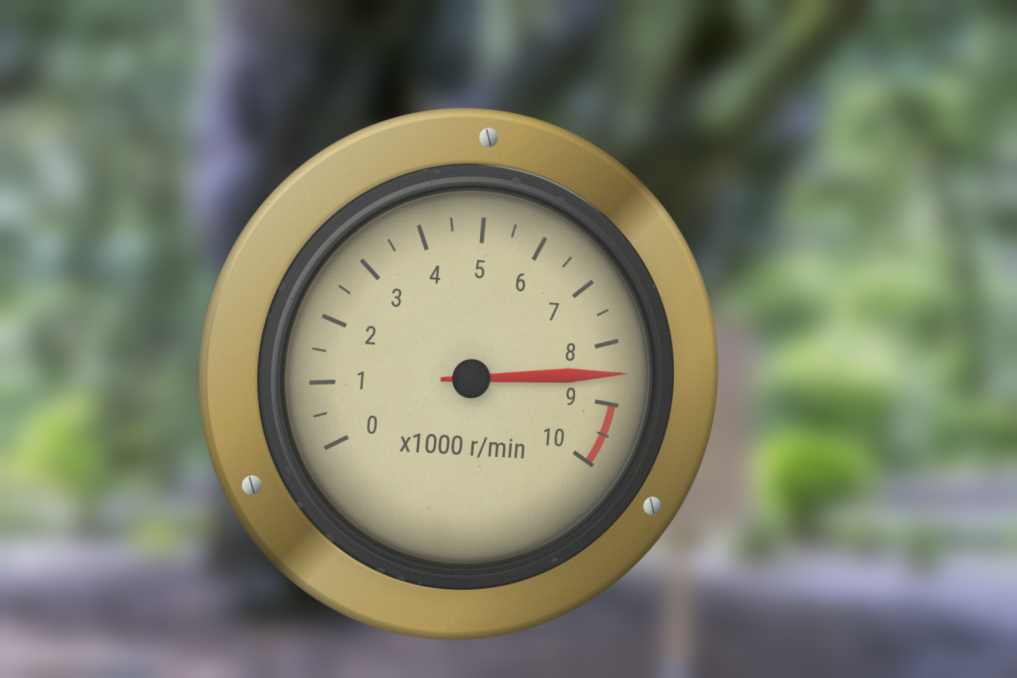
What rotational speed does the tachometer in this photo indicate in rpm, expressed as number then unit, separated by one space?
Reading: 8500 rpm
